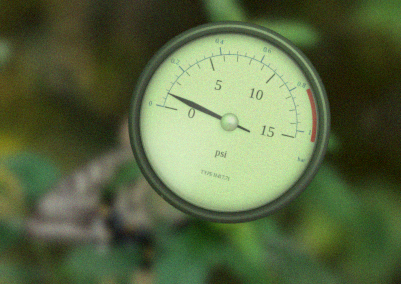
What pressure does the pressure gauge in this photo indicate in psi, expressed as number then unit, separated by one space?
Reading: 1 psi
